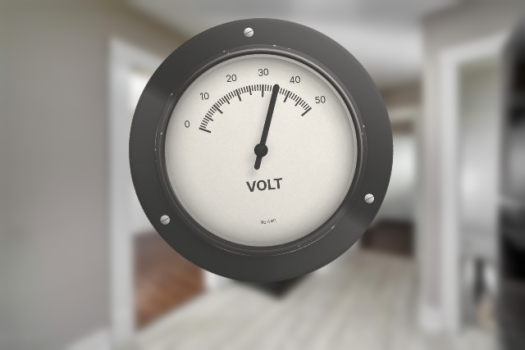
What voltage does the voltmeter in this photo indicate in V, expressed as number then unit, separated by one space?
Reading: 35 V
